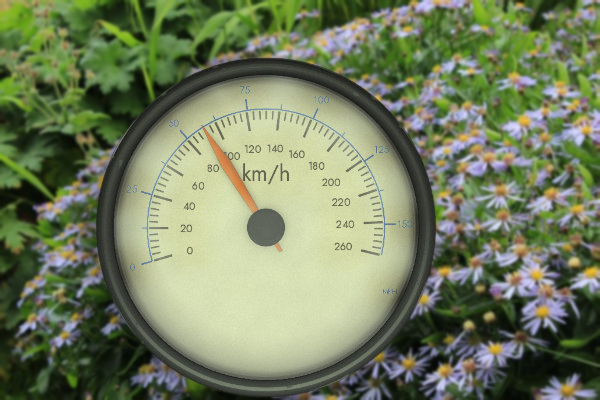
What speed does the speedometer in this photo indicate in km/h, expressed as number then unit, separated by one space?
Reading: 92 km/h
